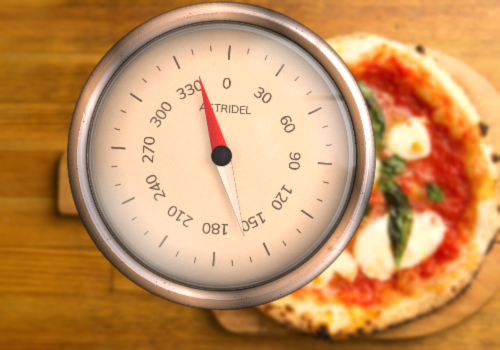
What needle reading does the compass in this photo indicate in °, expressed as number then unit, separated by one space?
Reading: 340 °
